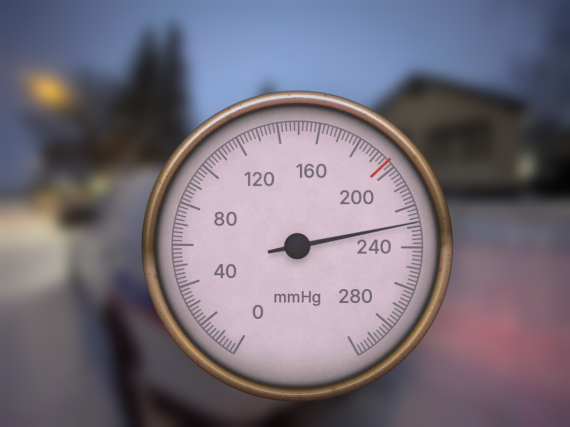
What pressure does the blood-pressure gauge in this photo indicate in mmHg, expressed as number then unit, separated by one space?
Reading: 228 mmHg
